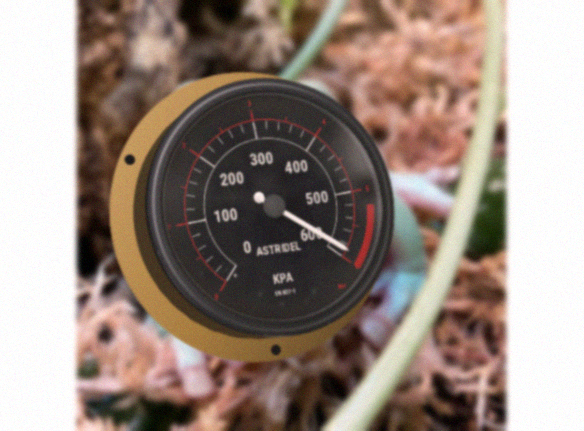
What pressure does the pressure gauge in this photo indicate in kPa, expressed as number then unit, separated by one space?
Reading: 590 kPa
